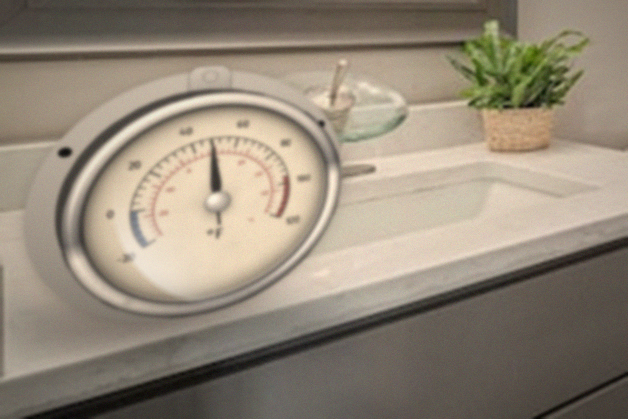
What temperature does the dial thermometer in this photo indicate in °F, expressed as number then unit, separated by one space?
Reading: 48 °F
